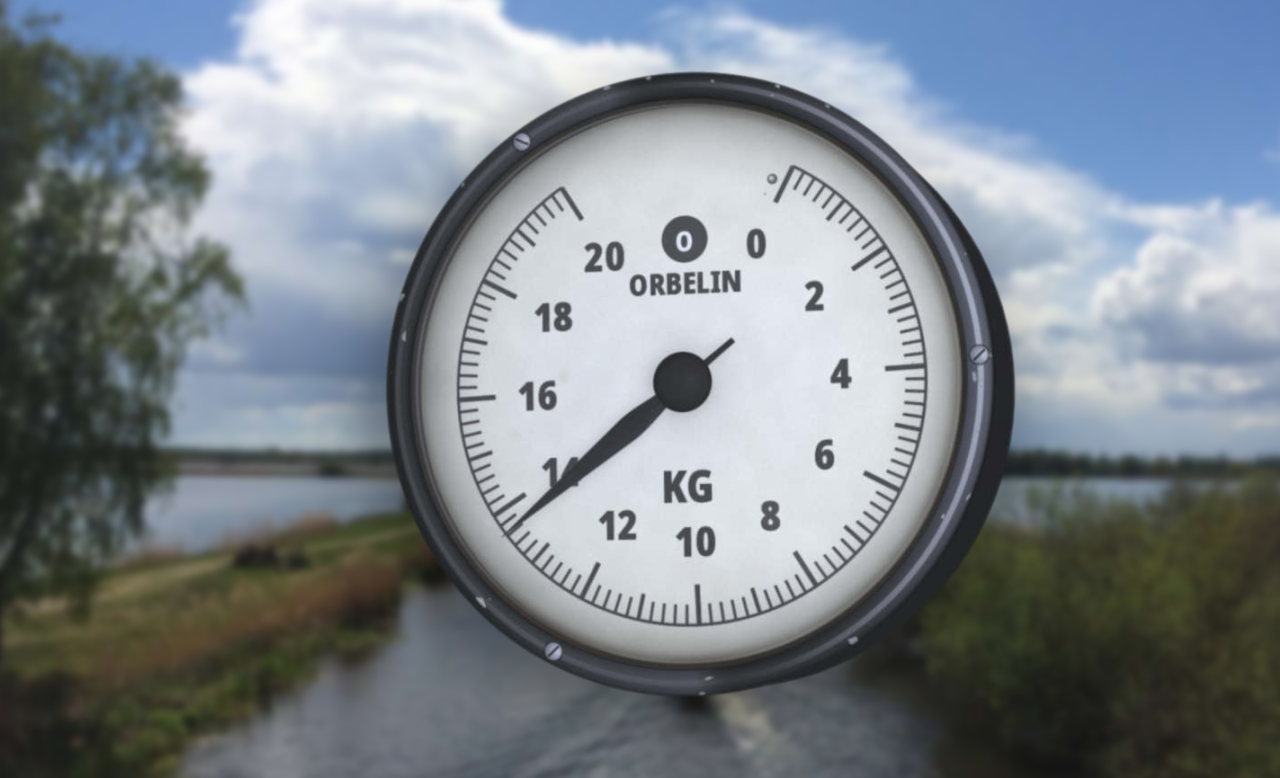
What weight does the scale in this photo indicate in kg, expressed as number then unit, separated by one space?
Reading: 13.6 kg
